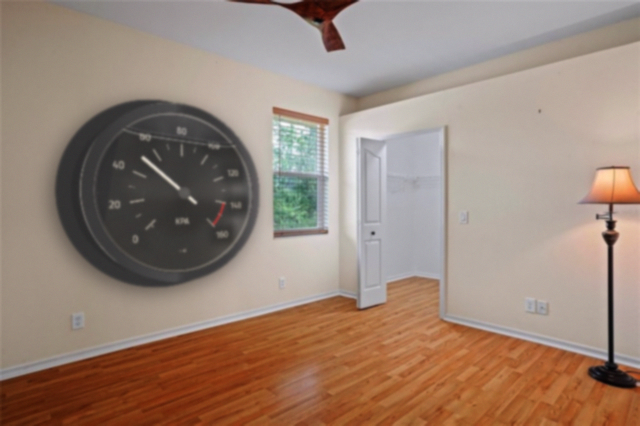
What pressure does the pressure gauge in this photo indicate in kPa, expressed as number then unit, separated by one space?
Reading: 50 kPa
